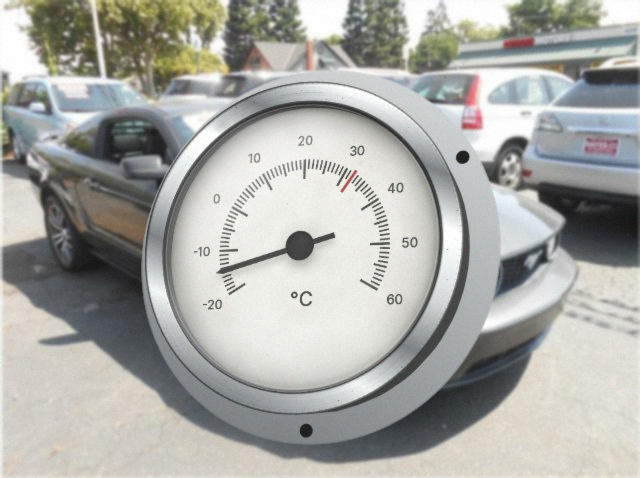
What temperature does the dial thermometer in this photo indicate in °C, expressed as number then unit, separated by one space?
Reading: -15 °C
